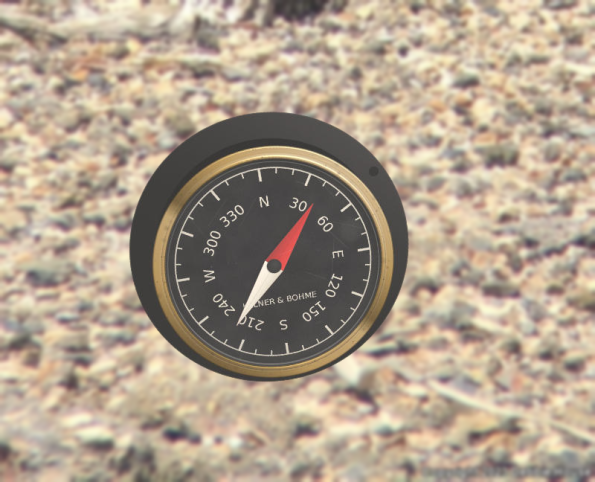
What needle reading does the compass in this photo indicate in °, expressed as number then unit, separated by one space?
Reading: 40 °
